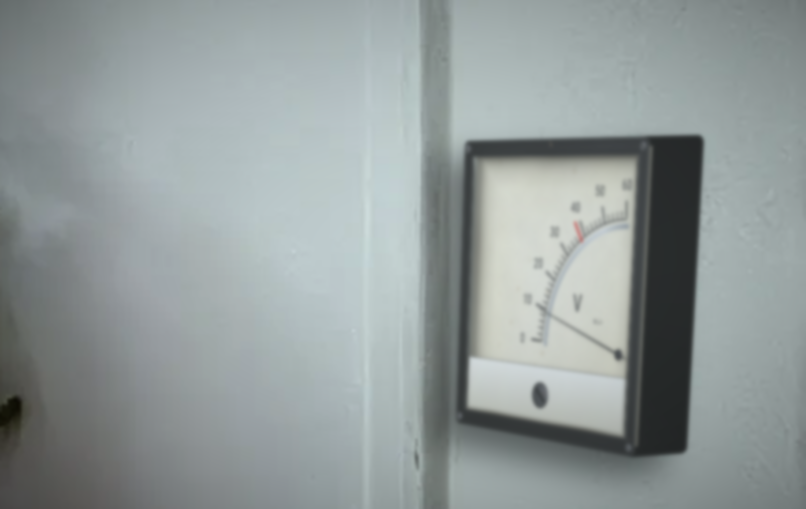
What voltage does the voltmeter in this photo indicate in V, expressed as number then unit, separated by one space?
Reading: 10 V
